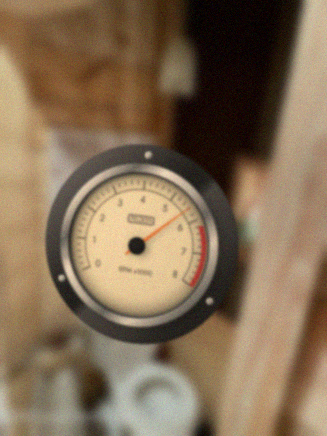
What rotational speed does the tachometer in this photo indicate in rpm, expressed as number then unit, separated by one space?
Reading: 5600 rpm
